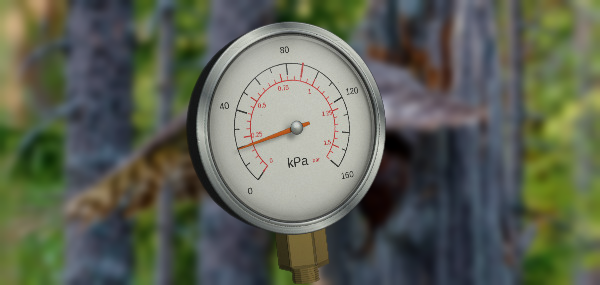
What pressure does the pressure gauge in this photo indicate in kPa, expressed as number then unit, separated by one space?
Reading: 20 kPa
